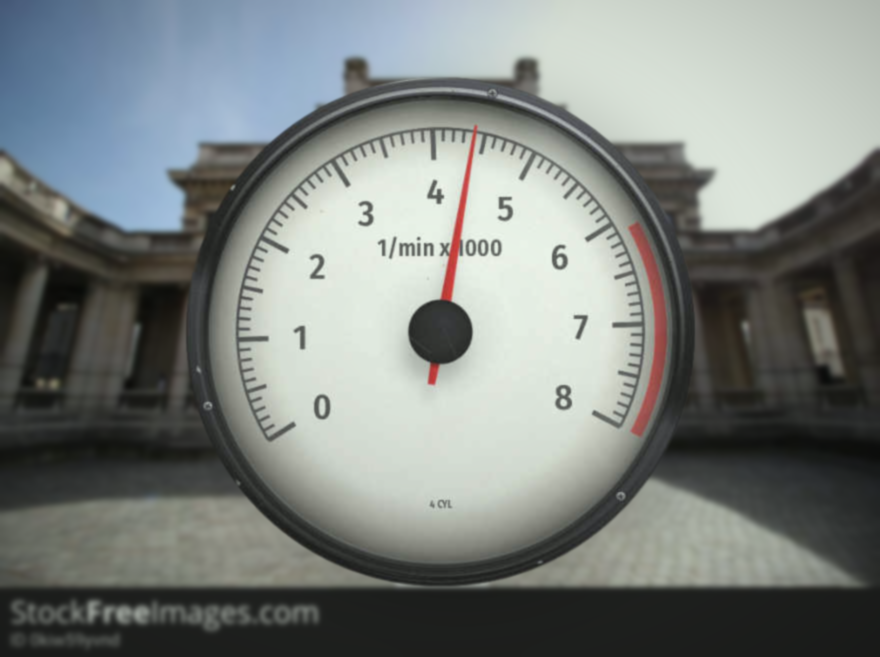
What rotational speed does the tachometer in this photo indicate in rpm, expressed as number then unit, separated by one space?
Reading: 4400 rpm
